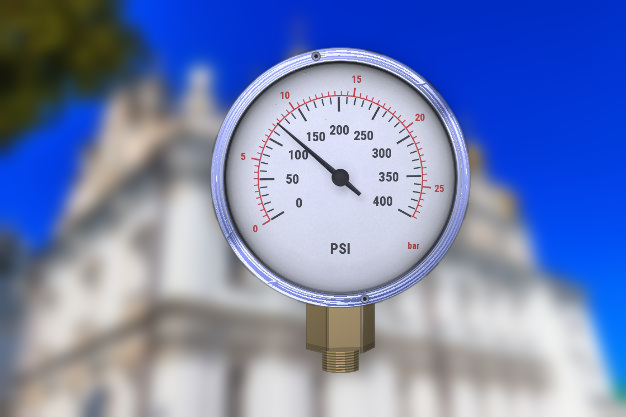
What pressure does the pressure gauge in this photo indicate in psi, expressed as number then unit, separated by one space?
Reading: 120 psi
